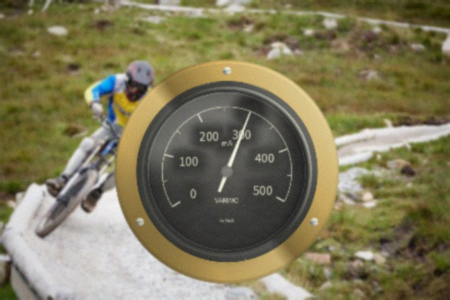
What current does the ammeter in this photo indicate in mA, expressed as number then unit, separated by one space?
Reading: 300 mA
